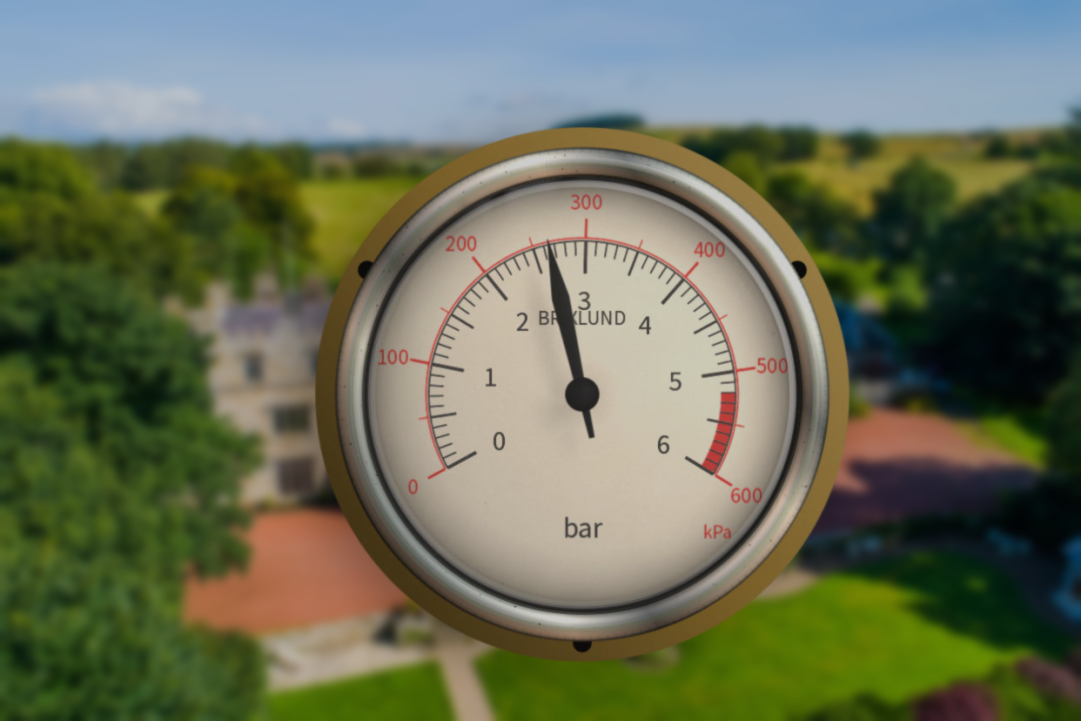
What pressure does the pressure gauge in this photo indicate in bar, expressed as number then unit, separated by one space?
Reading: 2.65 bar
